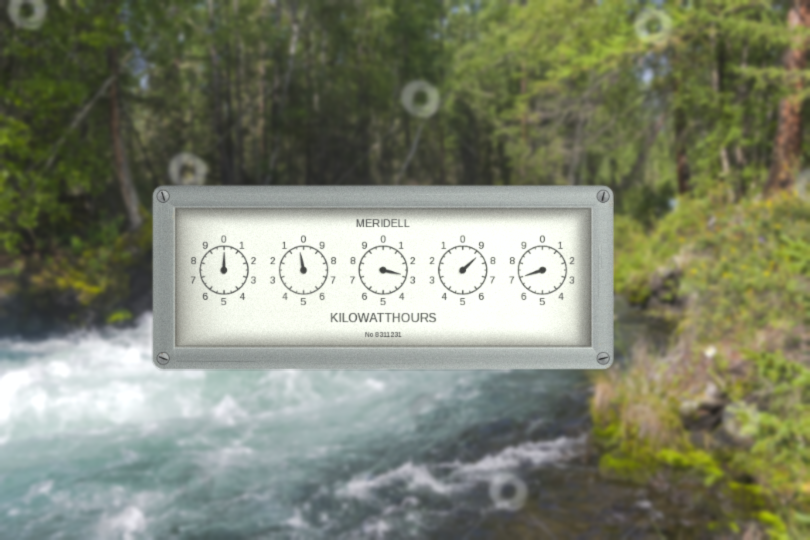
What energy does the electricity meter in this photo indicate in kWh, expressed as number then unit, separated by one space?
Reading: 287 kWh
